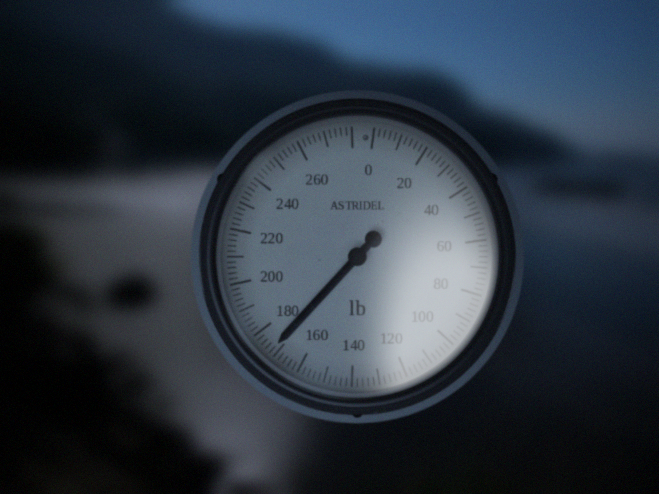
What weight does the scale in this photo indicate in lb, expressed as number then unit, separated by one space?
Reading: 172 lb
